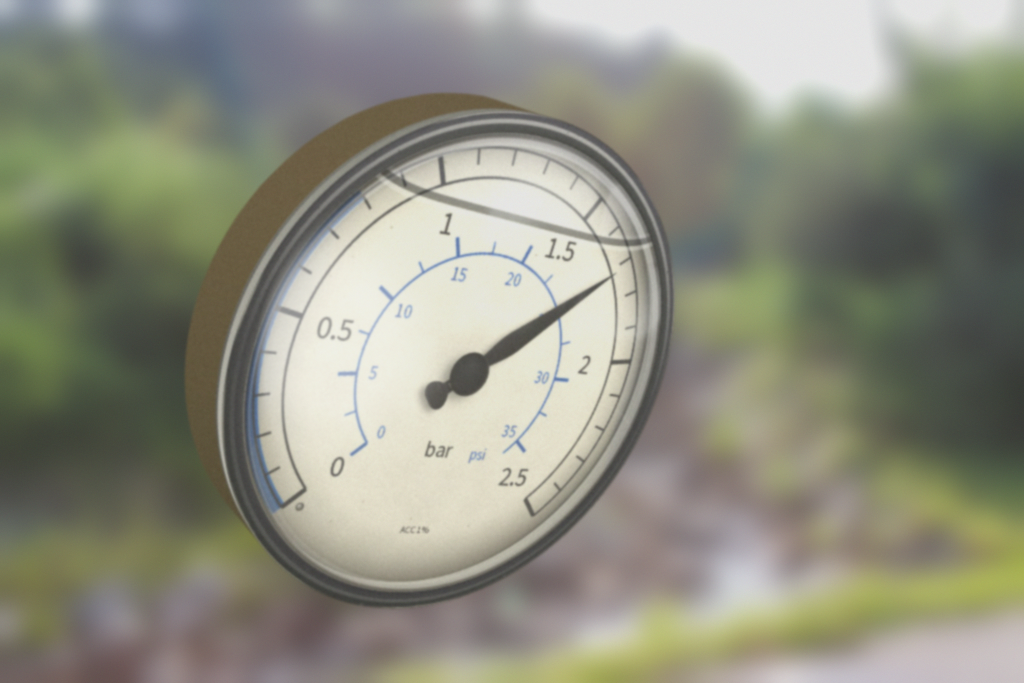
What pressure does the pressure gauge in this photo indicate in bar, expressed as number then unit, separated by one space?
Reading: 1.7 bar
